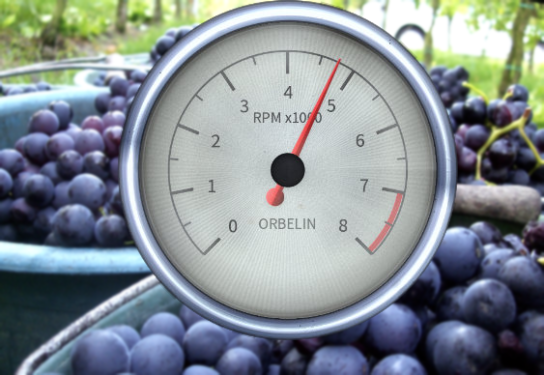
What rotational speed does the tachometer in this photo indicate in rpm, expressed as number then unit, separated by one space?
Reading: 4750 rpm
